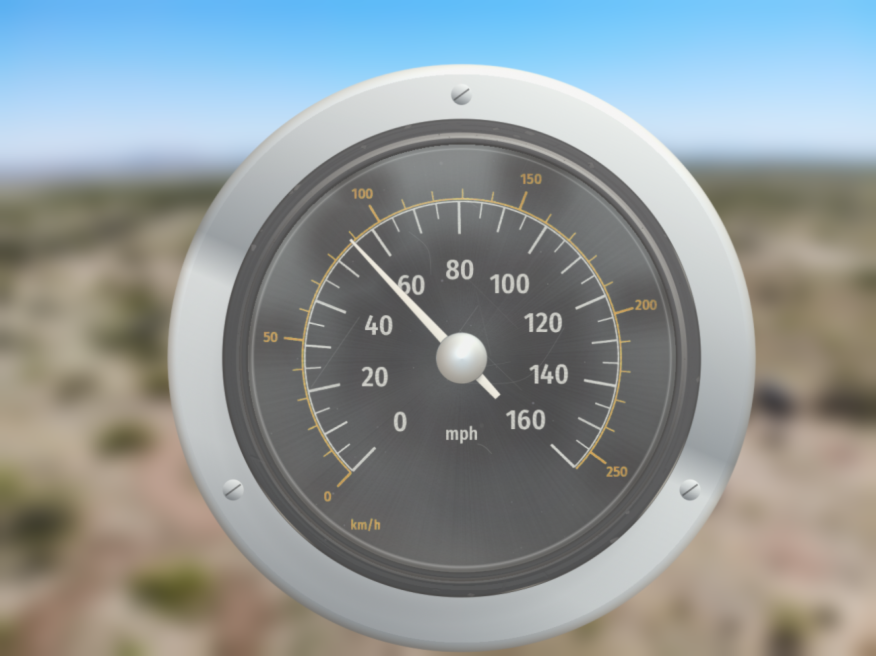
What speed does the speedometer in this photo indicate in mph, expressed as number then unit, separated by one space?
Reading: 55 mph
